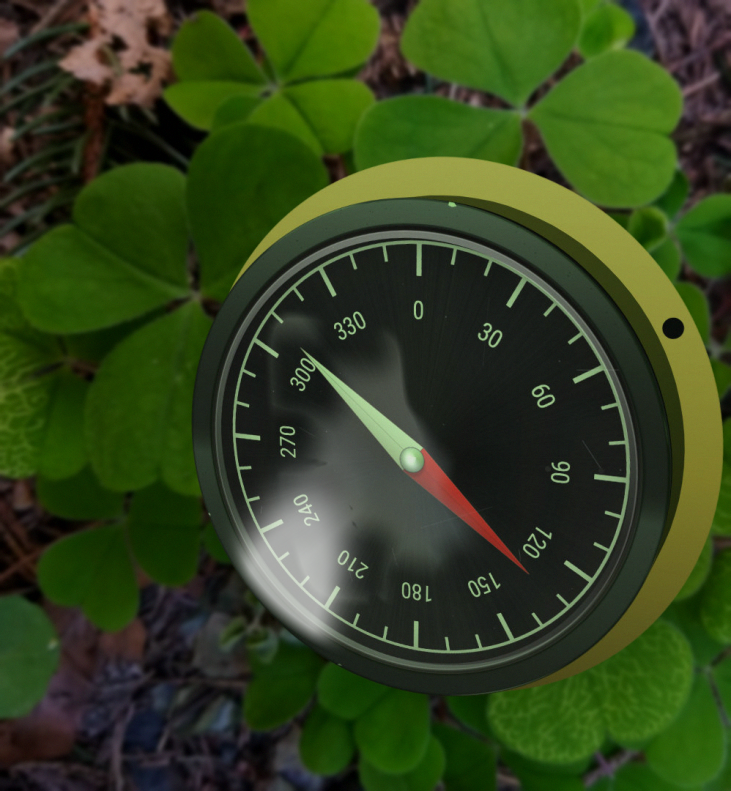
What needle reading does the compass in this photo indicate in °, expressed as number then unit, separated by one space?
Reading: 130 °
